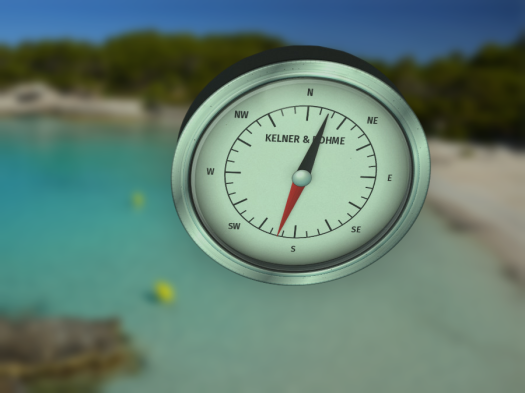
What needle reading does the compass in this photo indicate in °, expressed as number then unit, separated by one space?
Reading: 195 °
